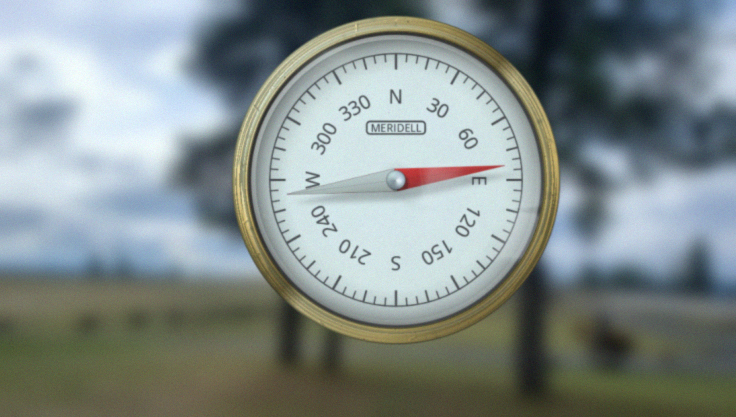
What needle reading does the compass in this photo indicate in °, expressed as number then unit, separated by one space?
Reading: 82.5 °
